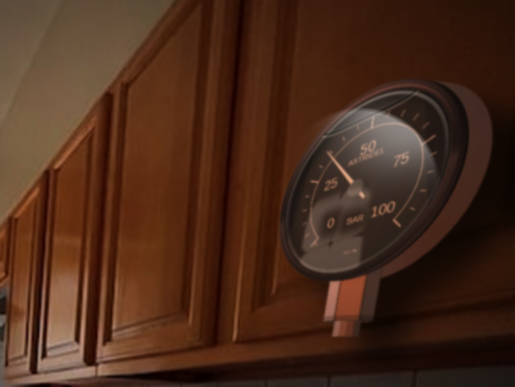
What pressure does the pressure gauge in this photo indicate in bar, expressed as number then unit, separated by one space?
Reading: 35 bar
